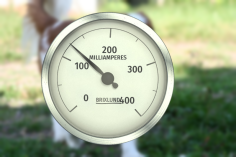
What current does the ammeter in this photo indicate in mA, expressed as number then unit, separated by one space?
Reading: 125 mA
